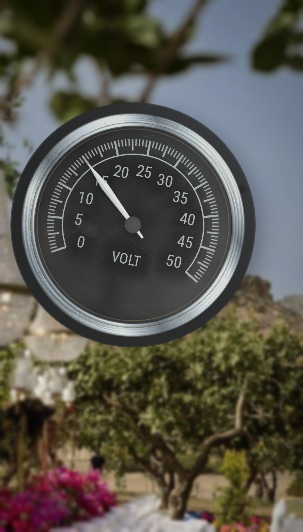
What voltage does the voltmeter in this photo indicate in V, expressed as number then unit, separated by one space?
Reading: 15 V
